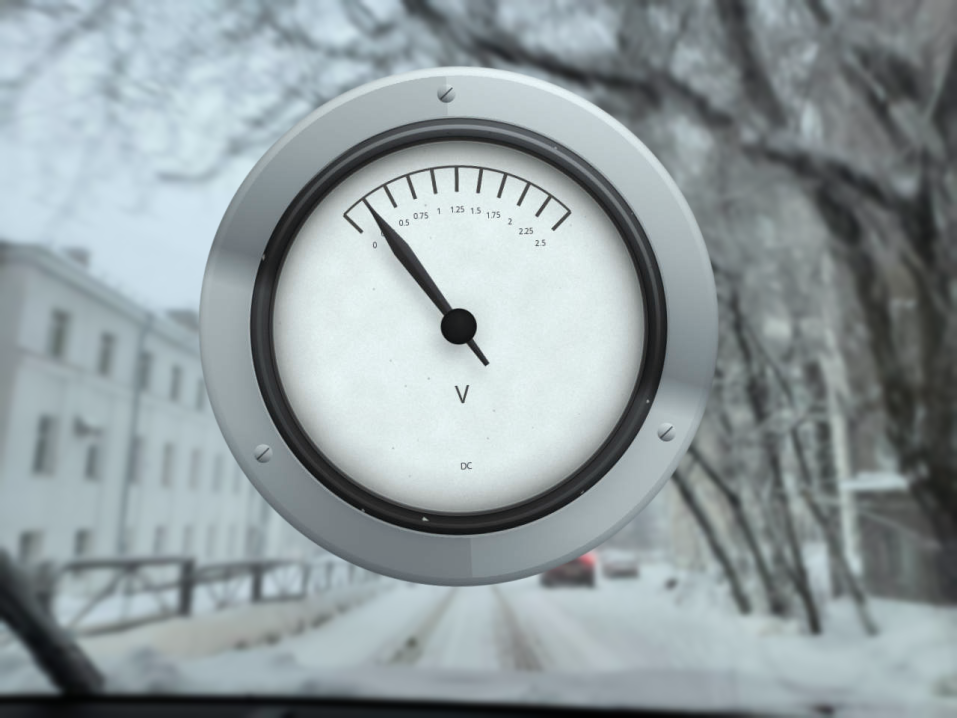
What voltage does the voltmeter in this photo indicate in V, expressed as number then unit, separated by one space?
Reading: 0.25 V
